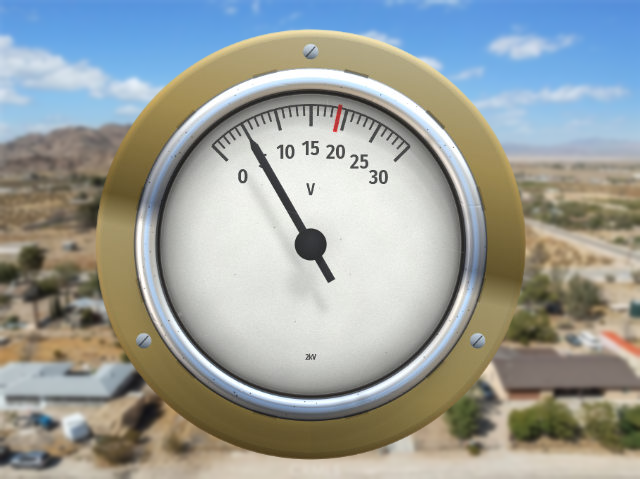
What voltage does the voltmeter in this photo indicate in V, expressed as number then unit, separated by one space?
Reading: 5 V
